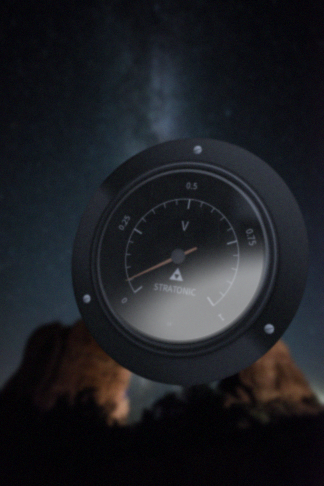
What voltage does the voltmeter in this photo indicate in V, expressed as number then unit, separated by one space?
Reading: 0.05 V
